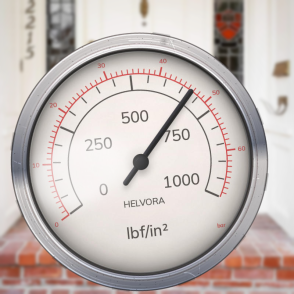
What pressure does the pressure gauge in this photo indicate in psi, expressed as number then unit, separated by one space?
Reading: 675 psi
